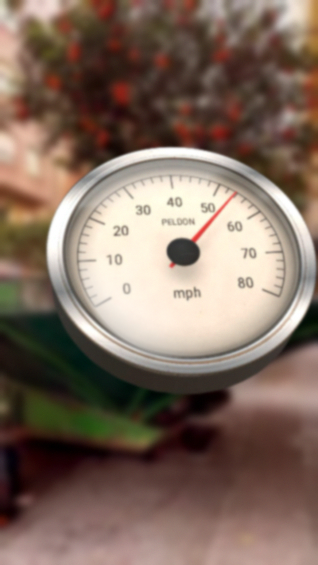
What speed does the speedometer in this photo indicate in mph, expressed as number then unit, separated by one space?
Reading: 54 mph
